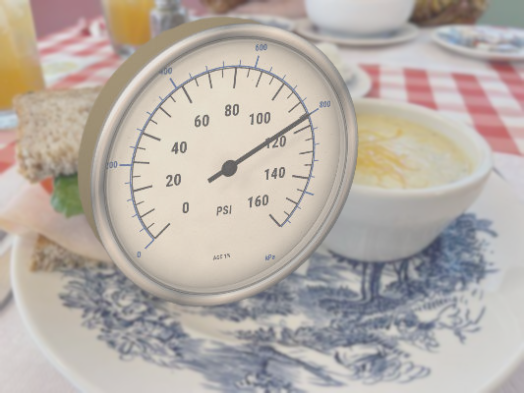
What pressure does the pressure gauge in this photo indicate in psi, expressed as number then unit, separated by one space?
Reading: 115 psi
